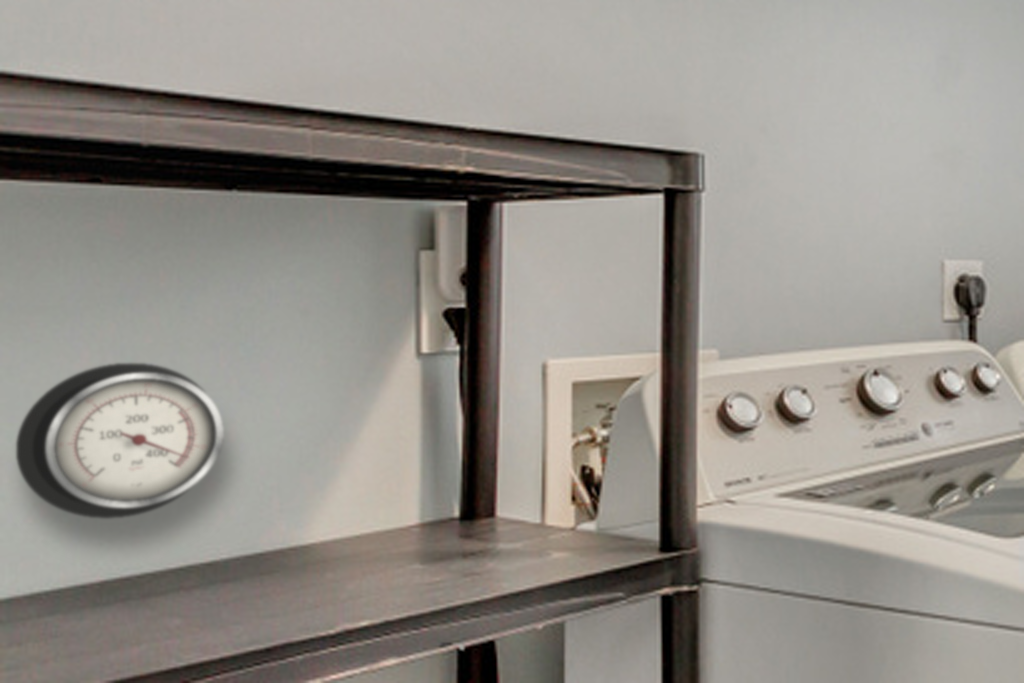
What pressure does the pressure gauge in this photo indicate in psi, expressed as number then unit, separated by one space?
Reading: 380 psi
